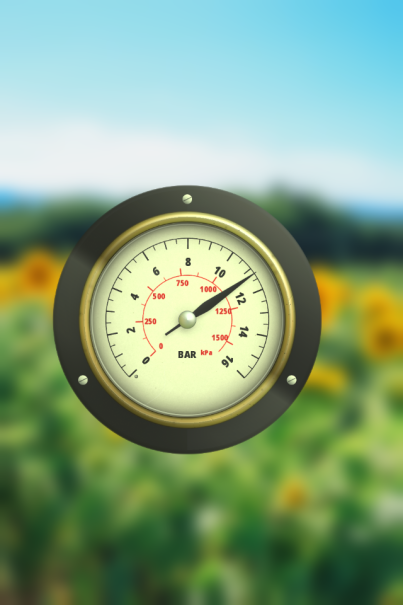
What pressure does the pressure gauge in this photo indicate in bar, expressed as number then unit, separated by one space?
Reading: 11.25 bar
